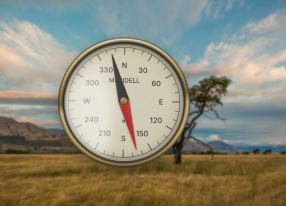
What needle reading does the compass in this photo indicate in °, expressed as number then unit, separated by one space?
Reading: 165 °
